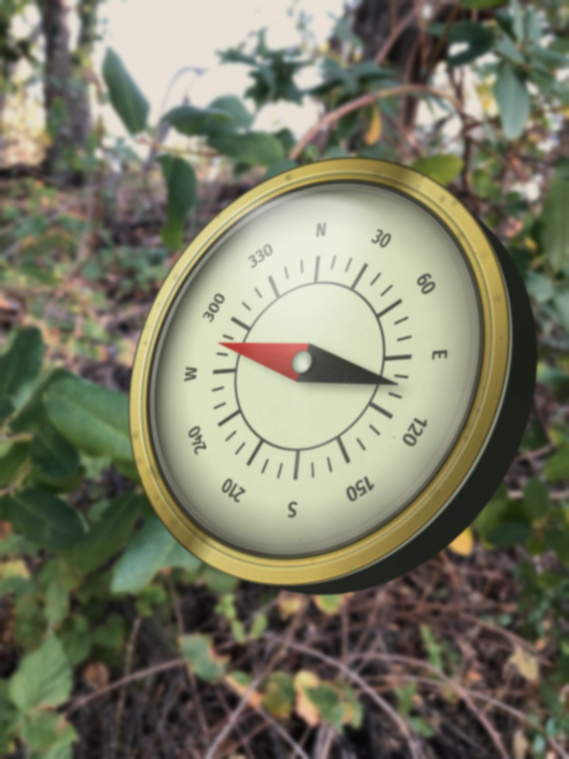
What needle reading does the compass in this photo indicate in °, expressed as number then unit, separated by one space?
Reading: 285 °
